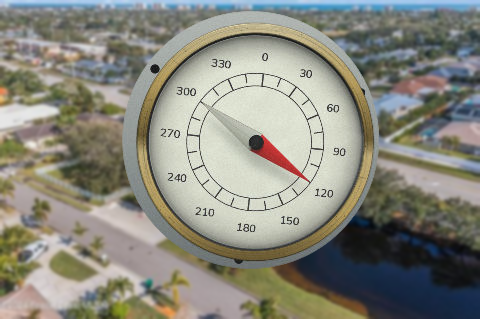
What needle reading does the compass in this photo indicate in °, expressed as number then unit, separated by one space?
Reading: 120 °
